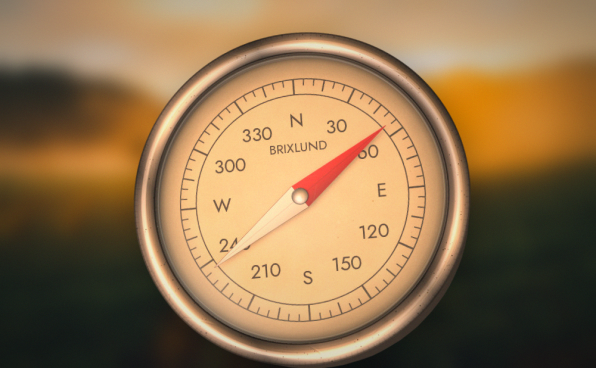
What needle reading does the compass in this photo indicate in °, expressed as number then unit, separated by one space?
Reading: 55 °
